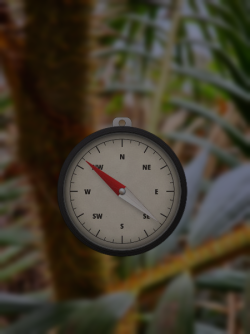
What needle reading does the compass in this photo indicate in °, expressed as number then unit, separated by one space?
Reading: 310 °
